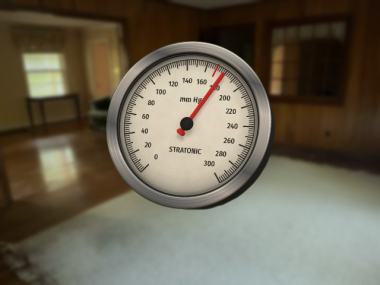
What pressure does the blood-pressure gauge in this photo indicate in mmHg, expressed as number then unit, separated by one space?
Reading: 180 mmHg
